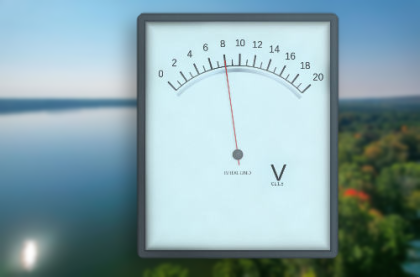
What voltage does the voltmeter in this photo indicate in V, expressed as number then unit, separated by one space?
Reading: 8 V
